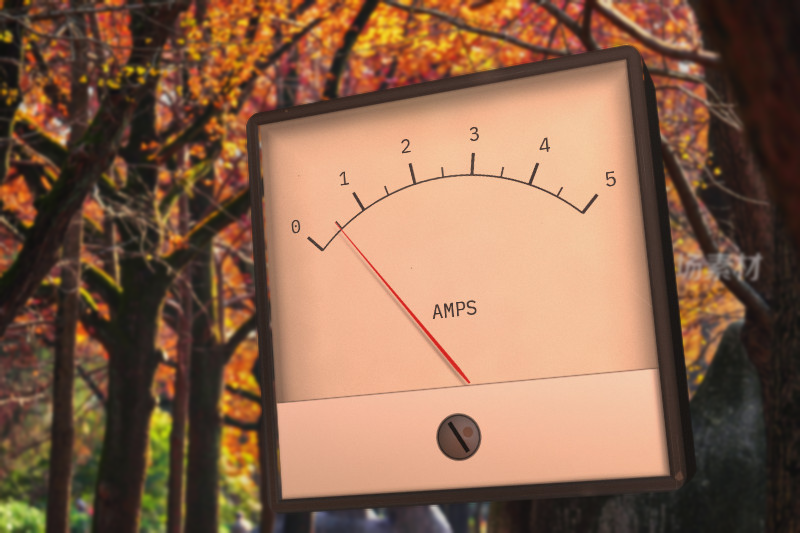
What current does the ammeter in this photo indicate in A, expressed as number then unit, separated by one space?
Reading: 0.5 A
